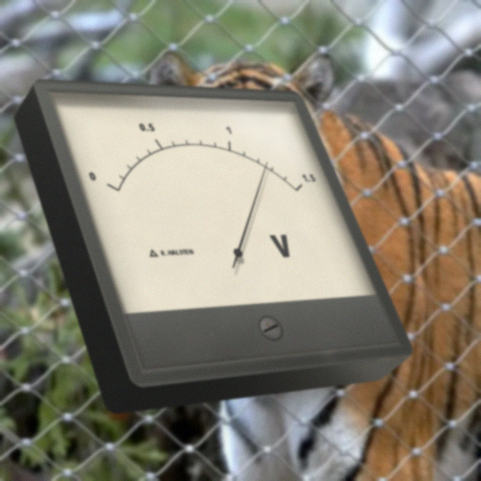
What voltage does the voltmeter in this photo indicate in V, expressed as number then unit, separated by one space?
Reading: 1.25 V
